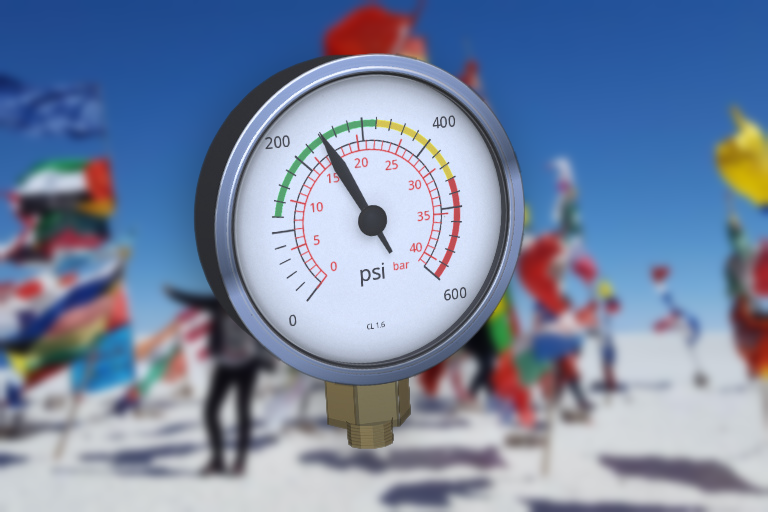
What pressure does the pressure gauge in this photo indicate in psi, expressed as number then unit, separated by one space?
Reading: 240 psi
